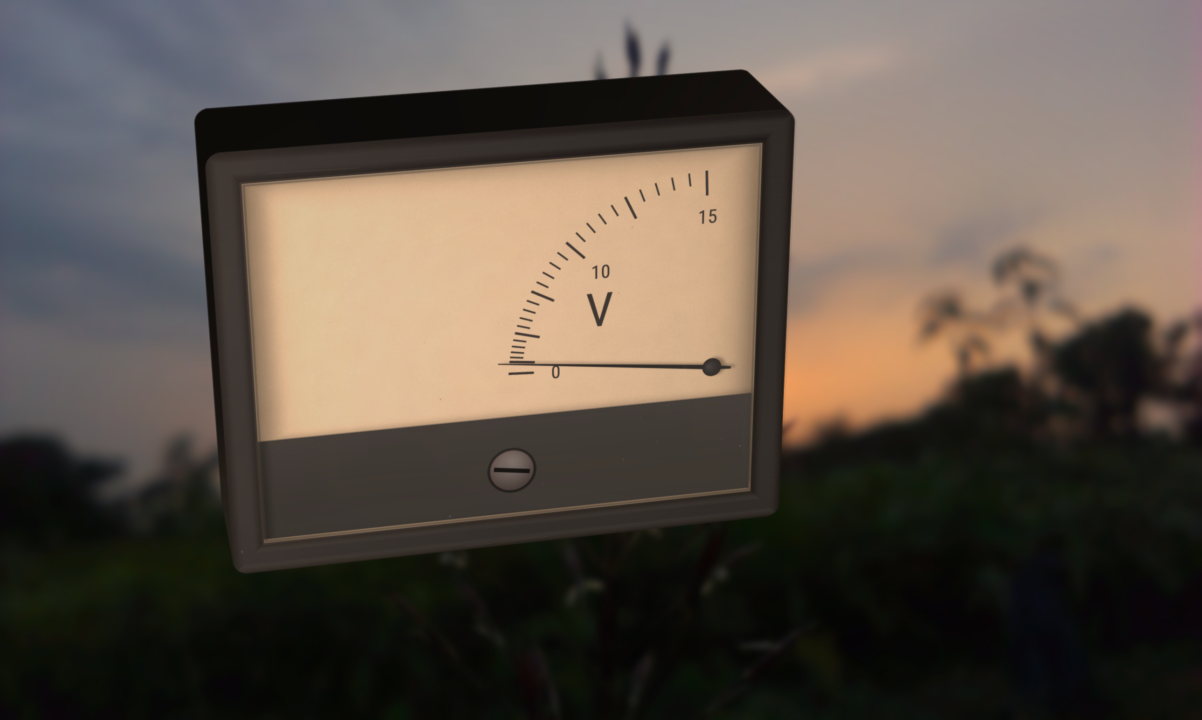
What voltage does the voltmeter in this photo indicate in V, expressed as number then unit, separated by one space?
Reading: 2.5 V
